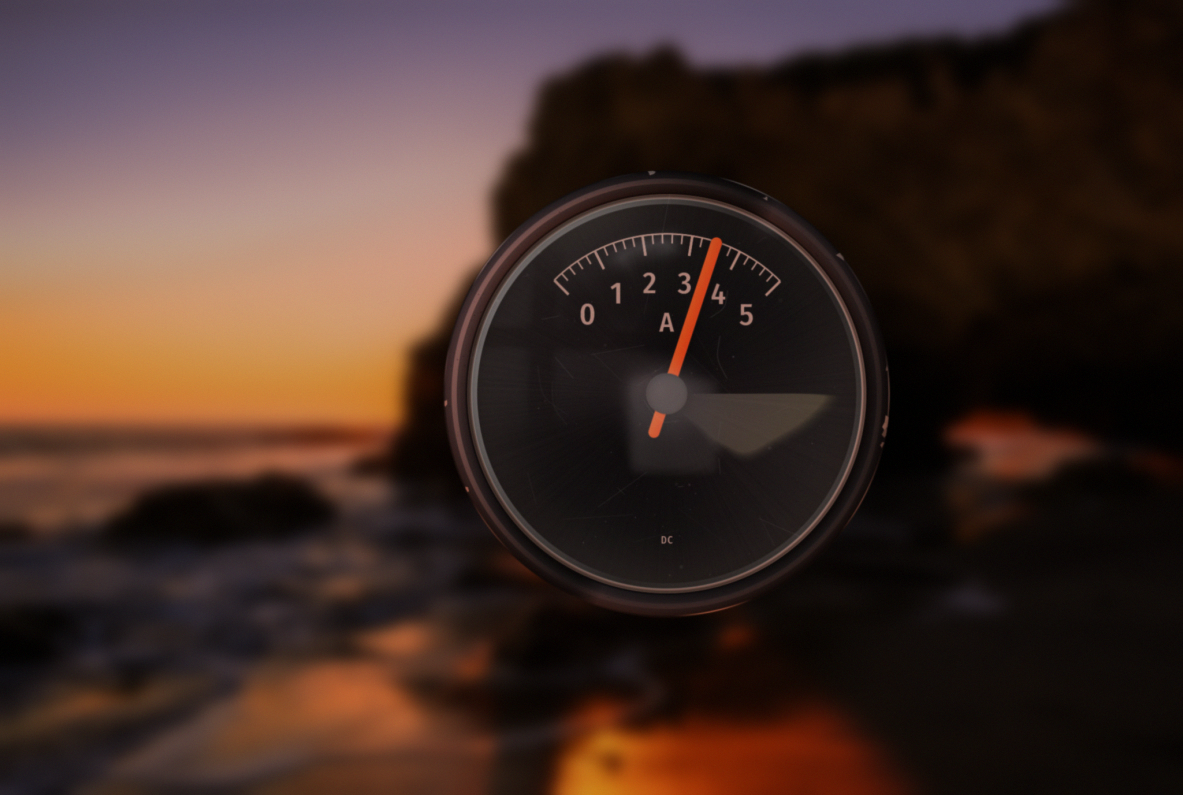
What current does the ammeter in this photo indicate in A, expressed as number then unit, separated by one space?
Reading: 3.5 A
